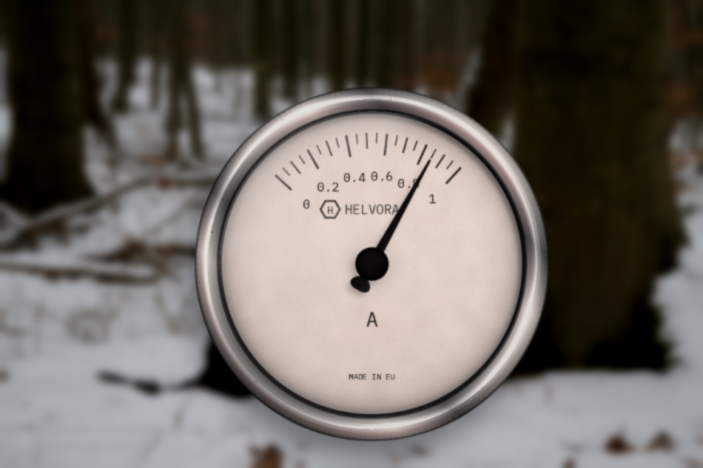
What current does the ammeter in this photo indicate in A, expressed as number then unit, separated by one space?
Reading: 0.85 A
